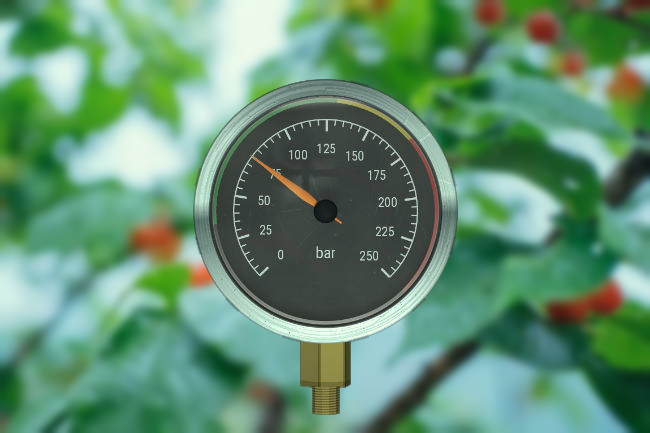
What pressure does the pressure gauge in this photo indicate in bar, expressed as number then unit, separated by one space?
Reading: 75 bar
